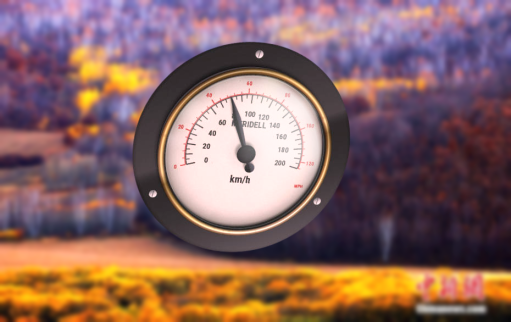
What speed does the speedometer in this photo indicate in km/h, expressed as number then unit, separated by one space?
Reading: 80 km/h
